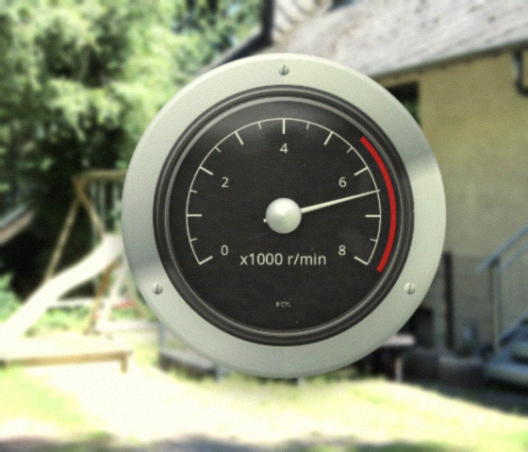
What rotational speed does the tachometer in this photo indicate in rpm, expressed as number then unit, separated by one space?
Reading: 6500 rpm
